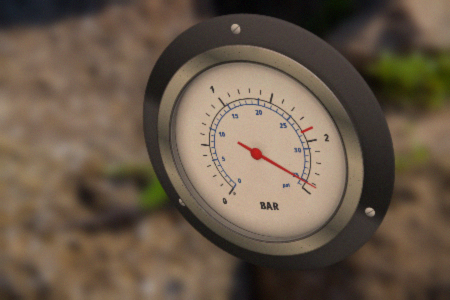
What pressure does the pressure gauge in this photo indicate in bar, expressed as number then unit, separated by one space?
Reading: 2.4 bar
